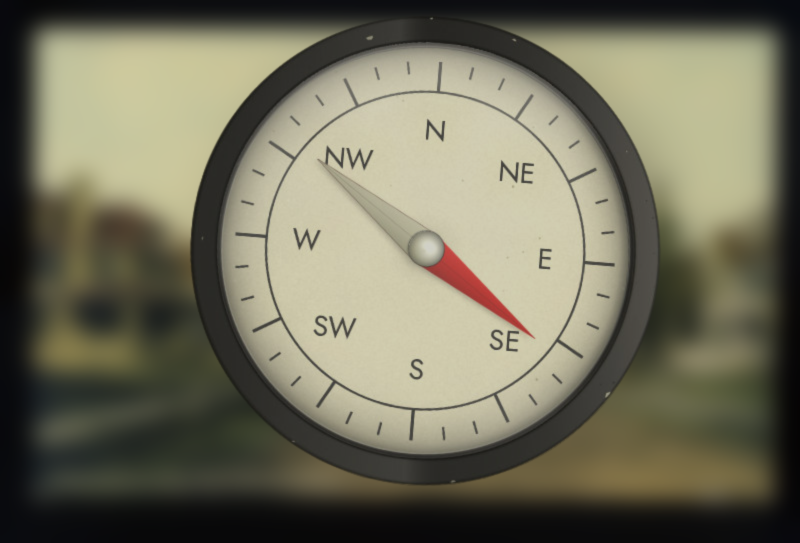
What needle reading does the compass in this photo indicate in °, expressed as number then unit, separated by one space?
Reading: 125 °
